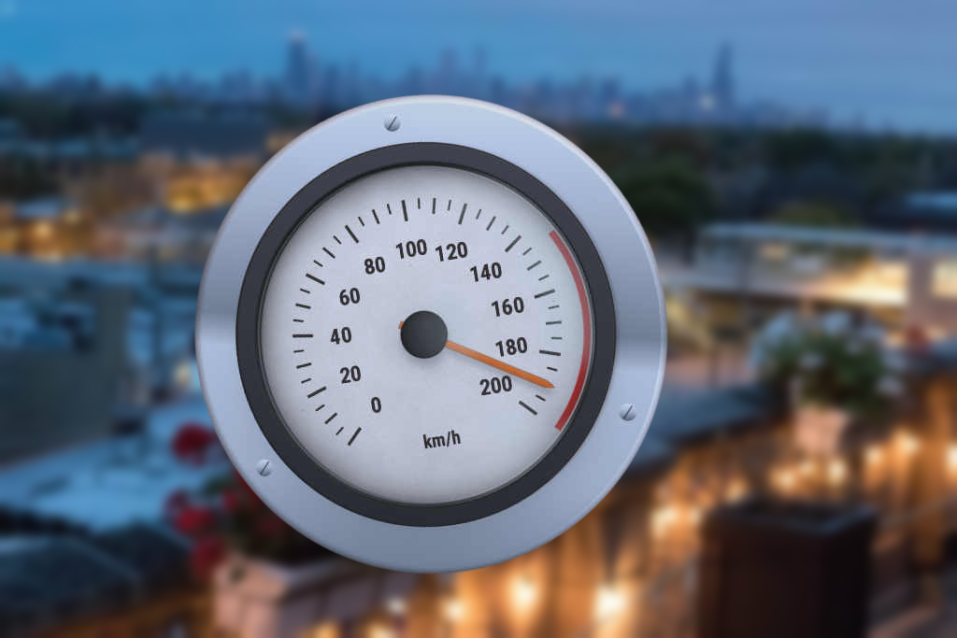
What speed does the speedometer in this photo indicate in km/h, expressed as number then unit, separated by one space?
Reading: 190 km/h
